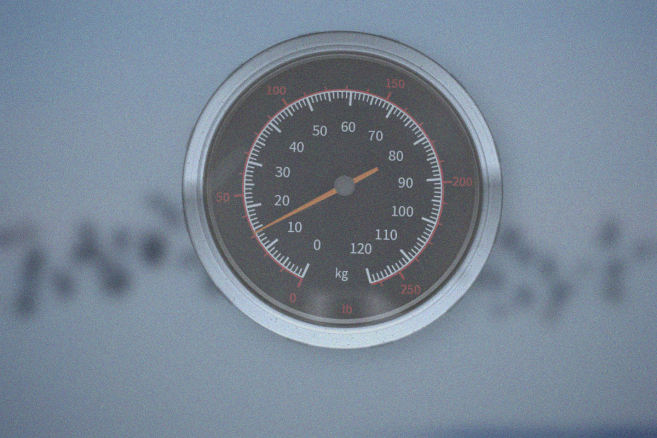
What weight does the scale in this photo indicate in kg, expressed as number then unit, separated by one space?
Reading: 14 kg
